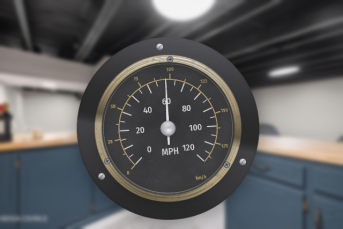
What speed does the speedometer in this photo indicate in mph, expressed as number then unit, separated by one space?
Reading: 60 mph
